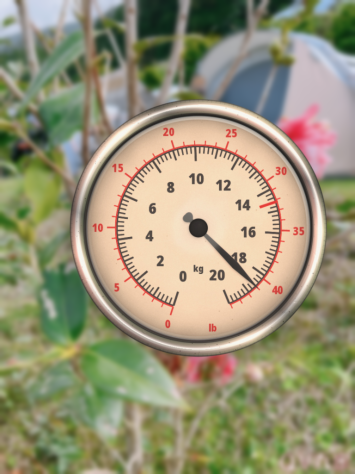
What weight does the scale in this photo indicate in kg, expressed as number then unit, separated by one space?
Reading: 18.6 kg
